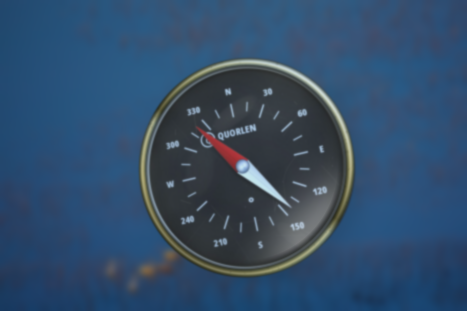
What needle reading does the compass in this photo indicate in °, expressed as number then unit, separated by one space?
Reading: 322.5 °
